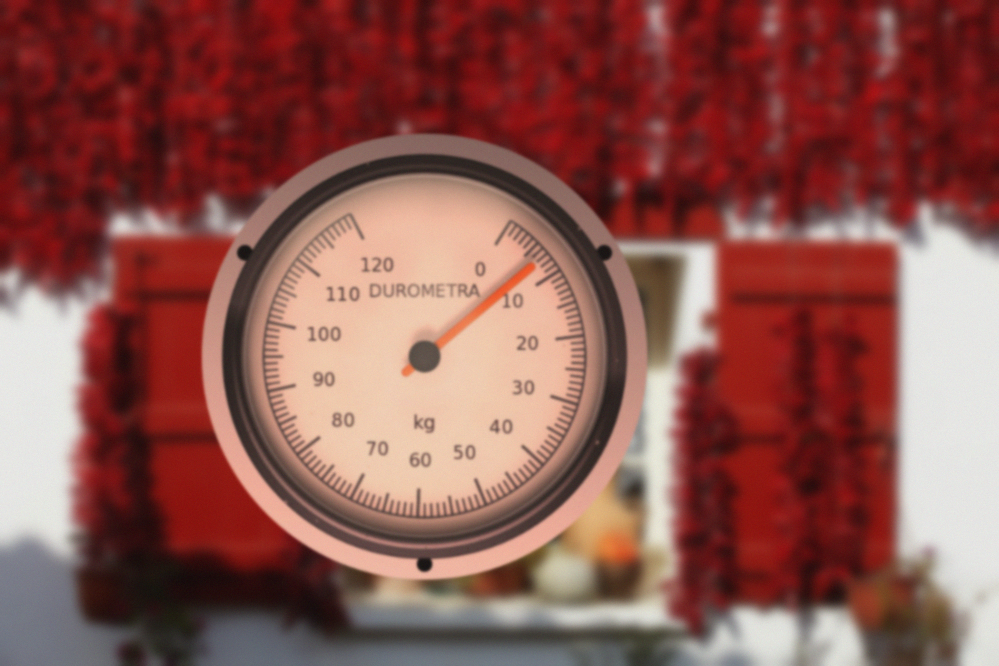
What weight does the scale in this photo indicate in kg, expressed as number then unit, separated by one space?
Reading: 7 kg
